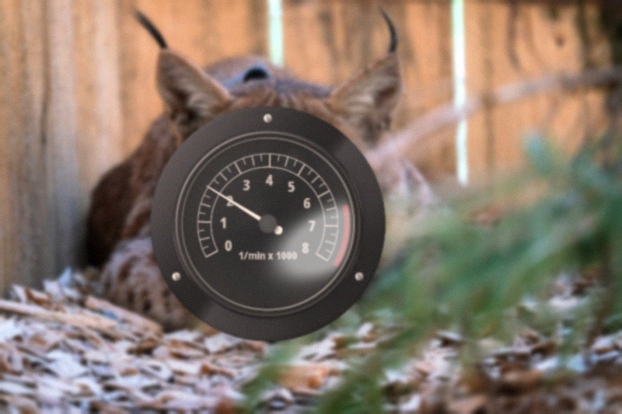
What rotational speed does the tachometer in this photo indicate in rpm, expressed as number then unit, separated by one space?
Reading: 2000 rpm
